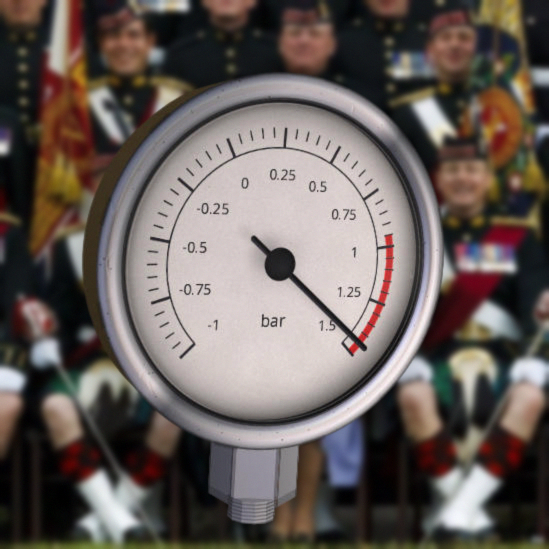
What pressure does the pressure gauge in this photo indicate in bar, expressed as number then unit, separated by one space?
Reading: 1.45 bar
